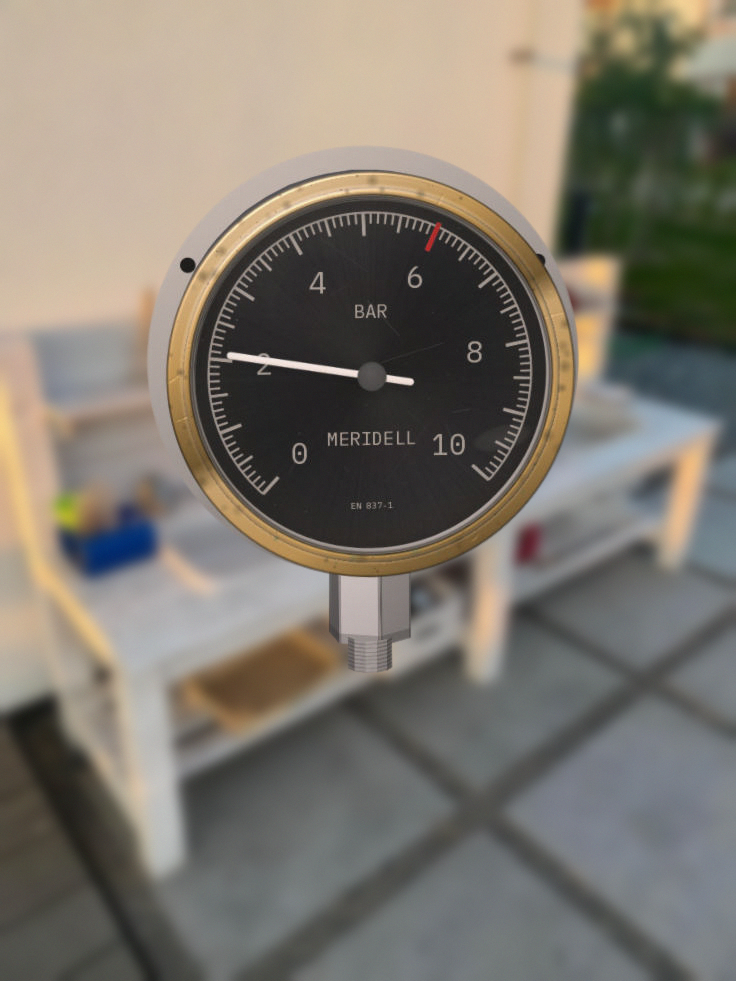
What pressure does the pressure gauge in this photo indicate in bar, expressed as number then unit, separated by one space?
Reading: 2.1 bar
